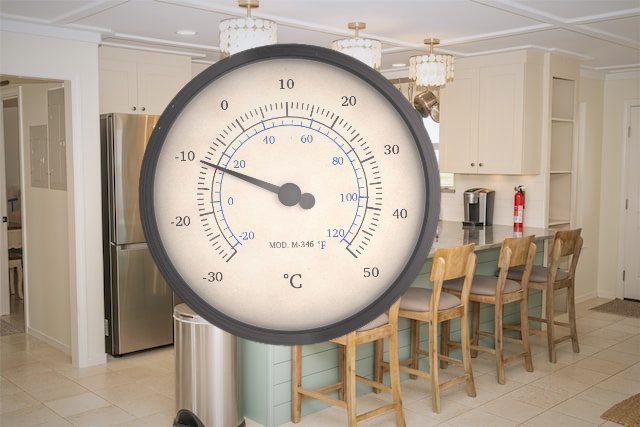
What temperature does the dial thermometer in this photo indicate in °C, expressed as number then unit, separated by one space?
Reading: -10 °C
